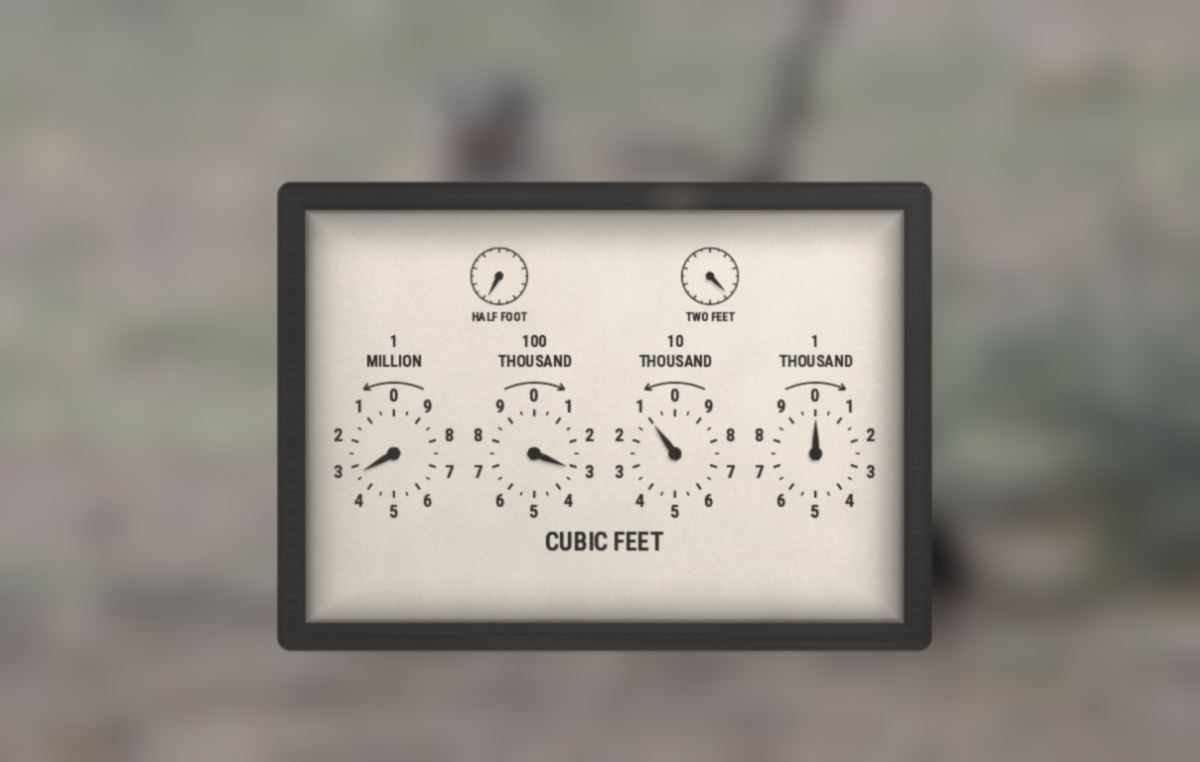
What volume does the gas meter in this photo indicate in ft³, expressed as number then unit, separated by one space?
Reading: 331000 ft³
